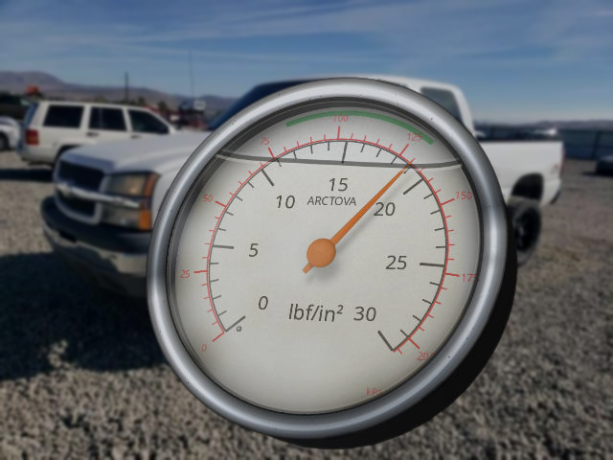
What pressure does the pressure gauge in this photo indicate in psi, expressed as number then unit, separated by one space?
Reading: 19 psi
